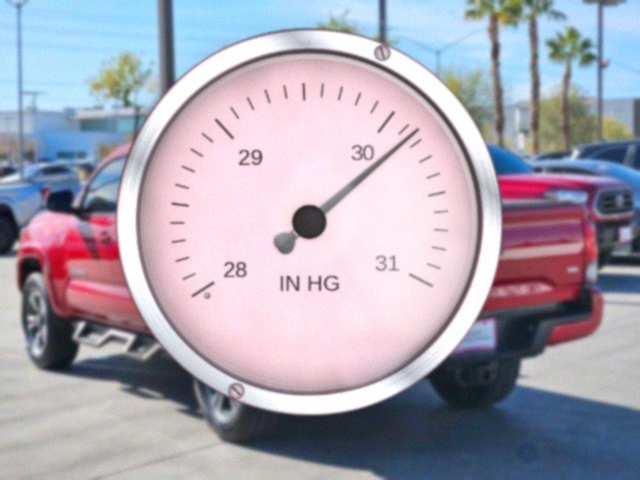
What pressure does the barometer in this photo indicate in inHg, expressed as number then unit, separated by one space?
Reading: 30.15 inHg
